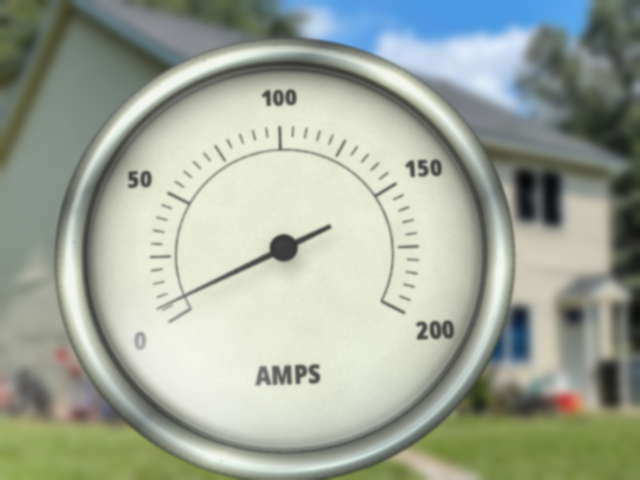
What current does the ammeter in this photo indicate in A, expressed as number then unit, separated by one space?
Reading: 5 A
